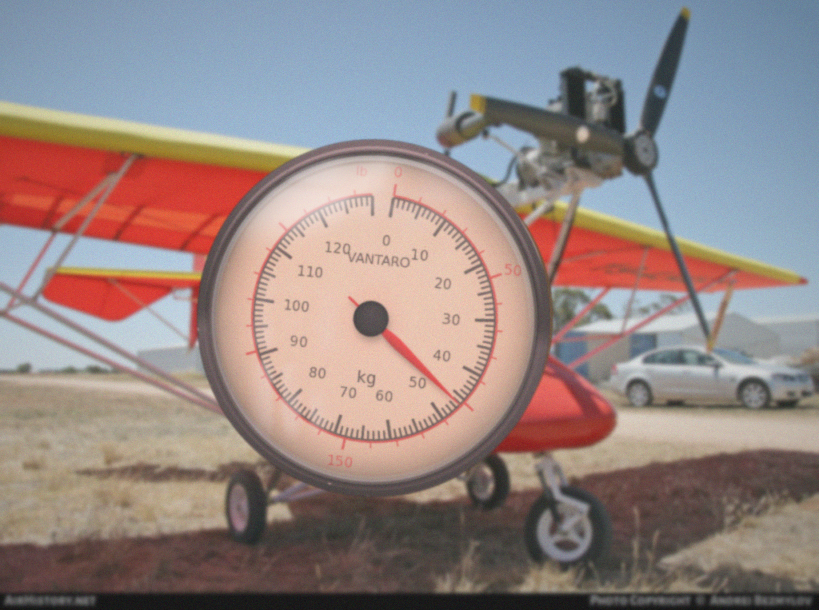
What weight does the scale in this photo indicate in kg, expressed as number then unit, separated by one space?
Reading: 46 kg
